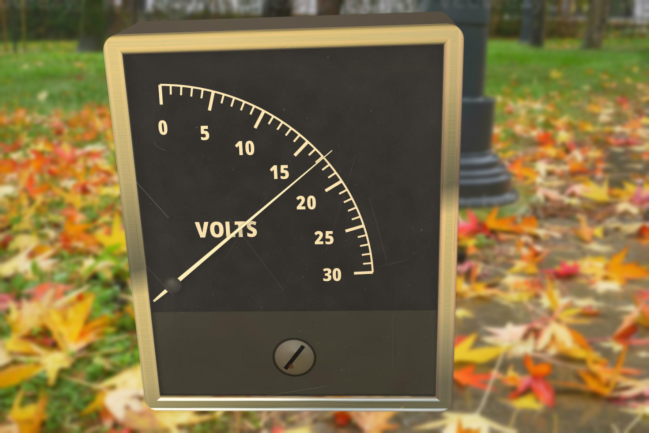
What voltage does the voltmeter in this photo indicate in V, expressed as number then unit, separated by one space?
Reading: 17 V
